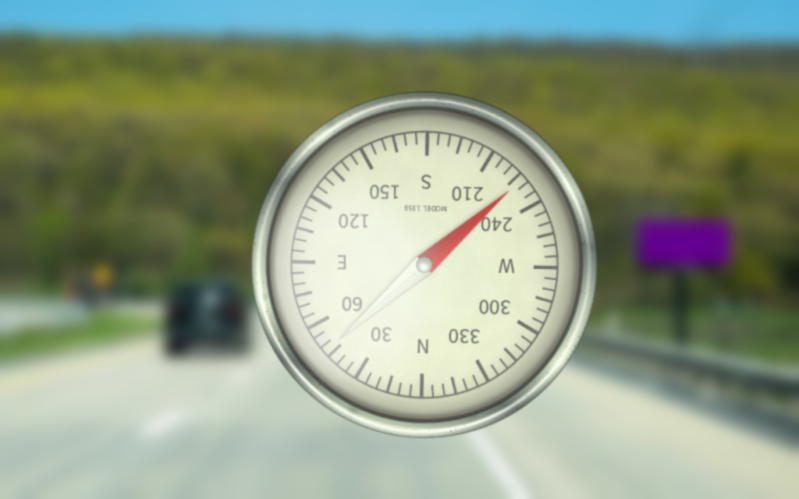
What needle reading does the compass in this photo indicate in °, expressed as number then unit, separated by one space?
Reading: 227.5 °
